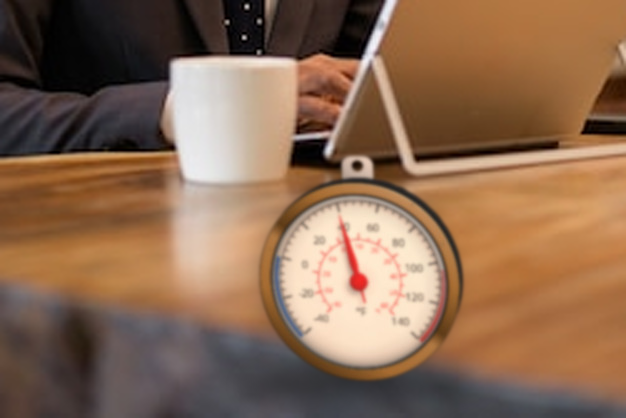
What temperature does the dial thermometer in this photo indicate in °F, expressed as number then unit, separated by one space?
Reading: 40 °F
